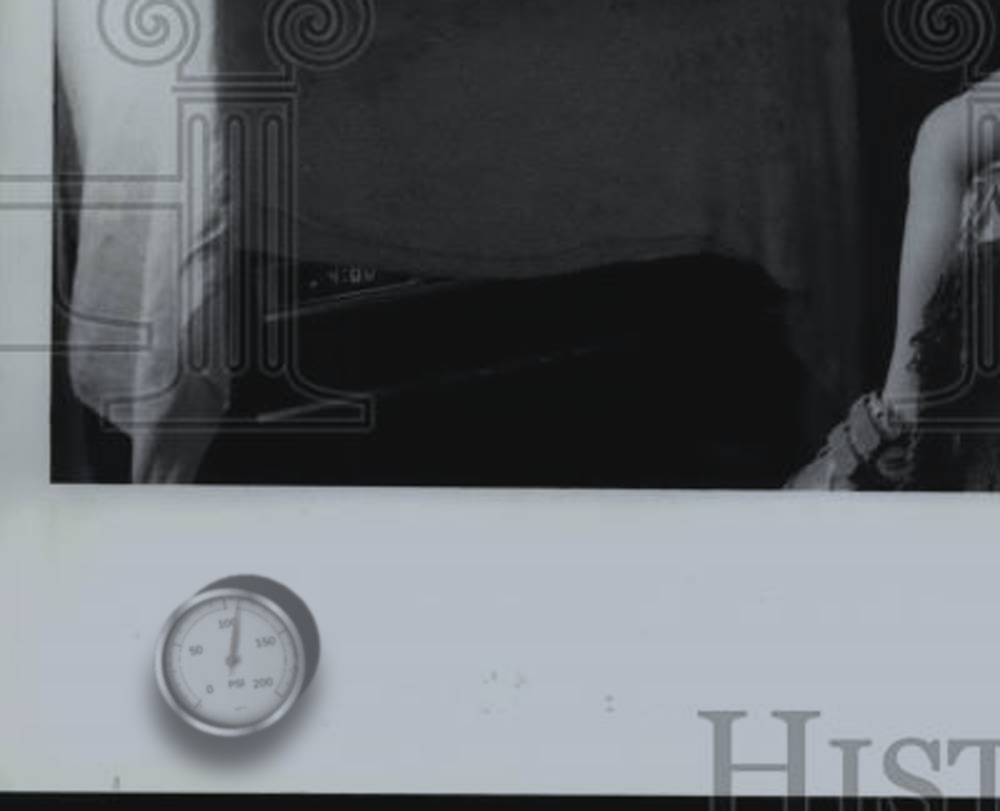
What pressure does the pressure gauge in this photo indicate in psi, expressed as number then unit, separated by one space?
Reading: 110 psi
